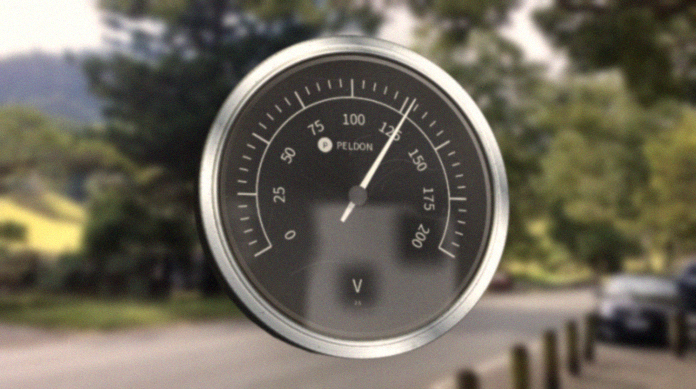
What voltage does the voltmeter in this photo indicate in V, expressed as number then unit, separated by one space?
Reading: 127.5 V
